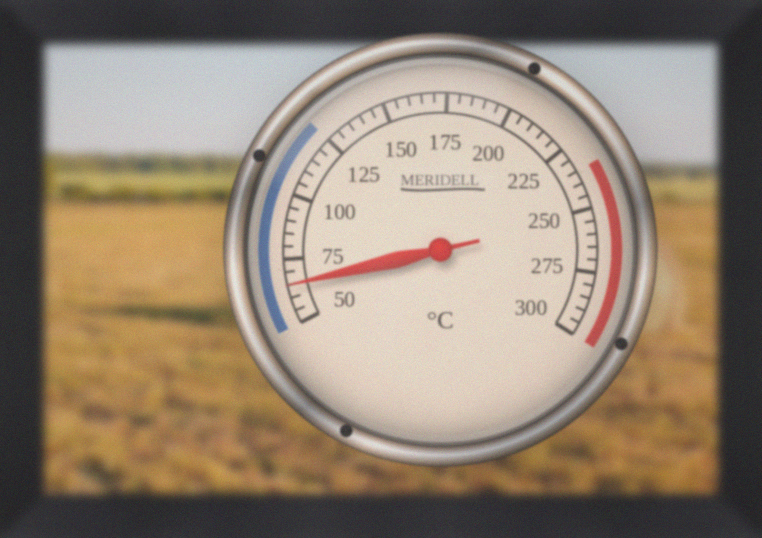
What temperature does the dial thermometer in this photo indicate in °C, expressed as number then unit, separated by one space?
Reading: 65 °C
